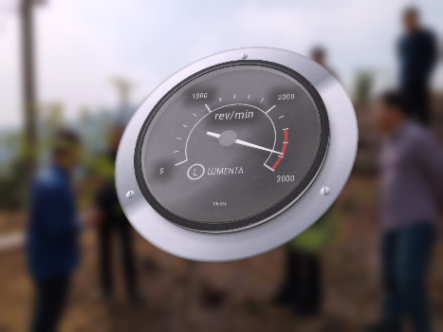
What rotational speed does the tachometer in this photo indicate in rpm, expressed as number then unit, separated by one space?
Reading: 2800 rpm
